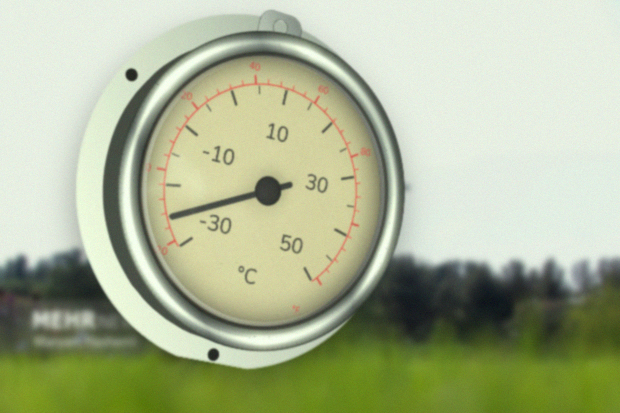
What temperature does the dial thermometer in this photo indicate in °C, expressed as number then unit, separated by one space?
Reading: -25 °C
